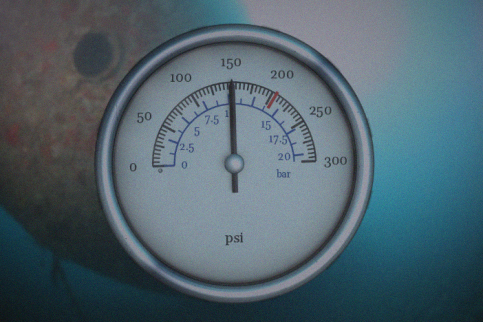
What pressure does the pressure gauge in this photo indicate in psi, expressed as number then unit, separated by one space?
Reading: 150 psi
